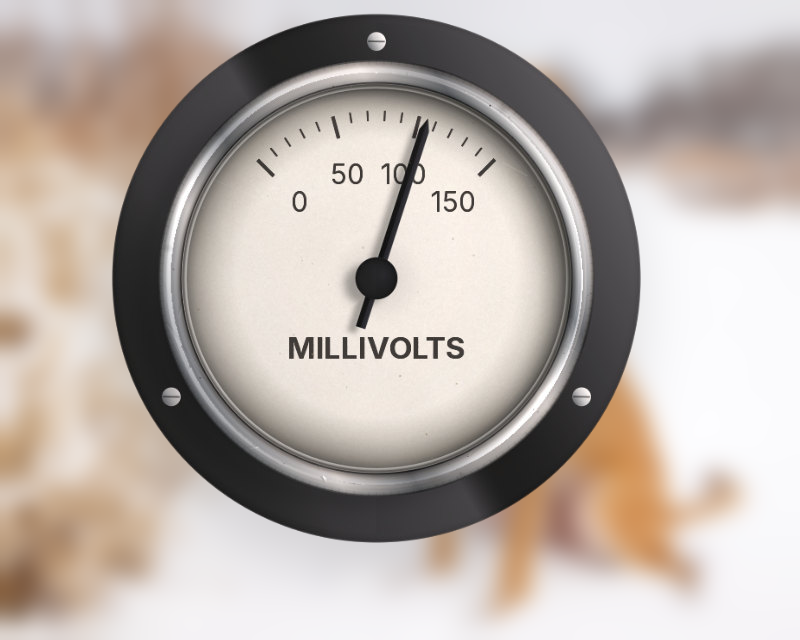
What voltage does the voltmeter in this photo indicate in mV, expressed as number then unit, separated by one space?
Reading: 105 mV
